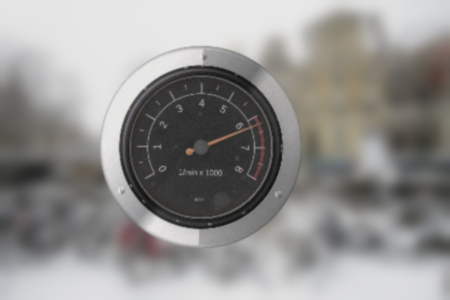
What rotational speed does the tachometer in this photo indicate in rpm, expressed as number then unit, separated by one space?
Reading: 6250 rpm
